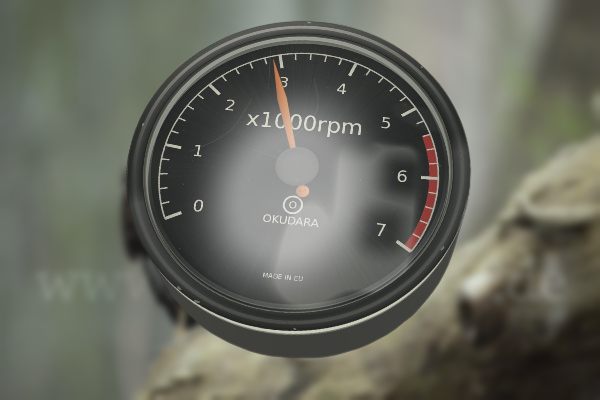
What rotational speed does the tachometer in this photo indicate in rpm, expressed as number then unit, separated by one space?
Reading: 2900 rpm
